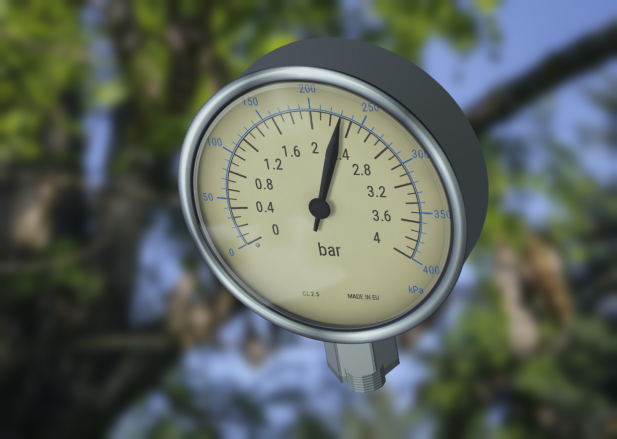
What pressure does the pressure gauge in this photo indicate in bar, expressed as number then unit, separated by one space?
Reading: 2.3 bar
